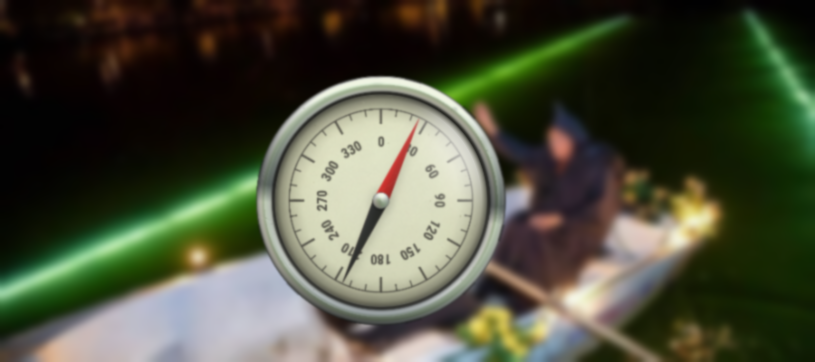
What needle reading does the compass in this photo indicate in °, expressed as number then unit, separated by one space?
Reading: 25 °
